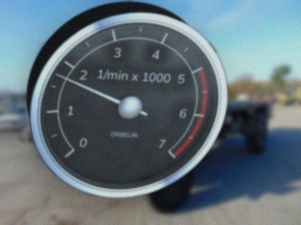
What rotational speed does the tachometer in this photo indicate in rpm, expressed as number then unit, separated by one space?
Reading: 1750 rpm
